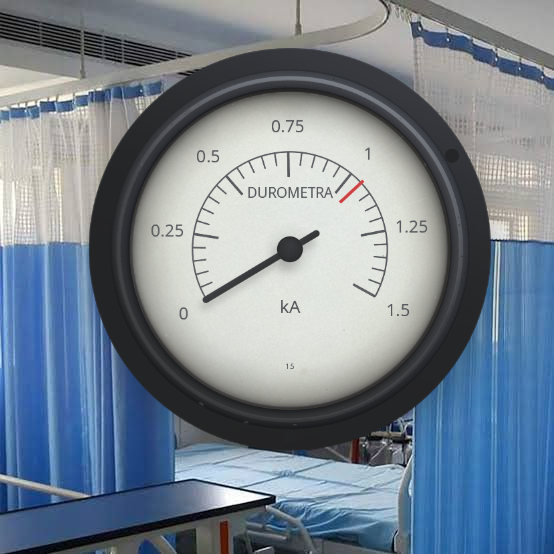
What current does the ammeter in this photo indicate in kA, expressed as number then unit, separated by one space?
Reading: 0 kA
